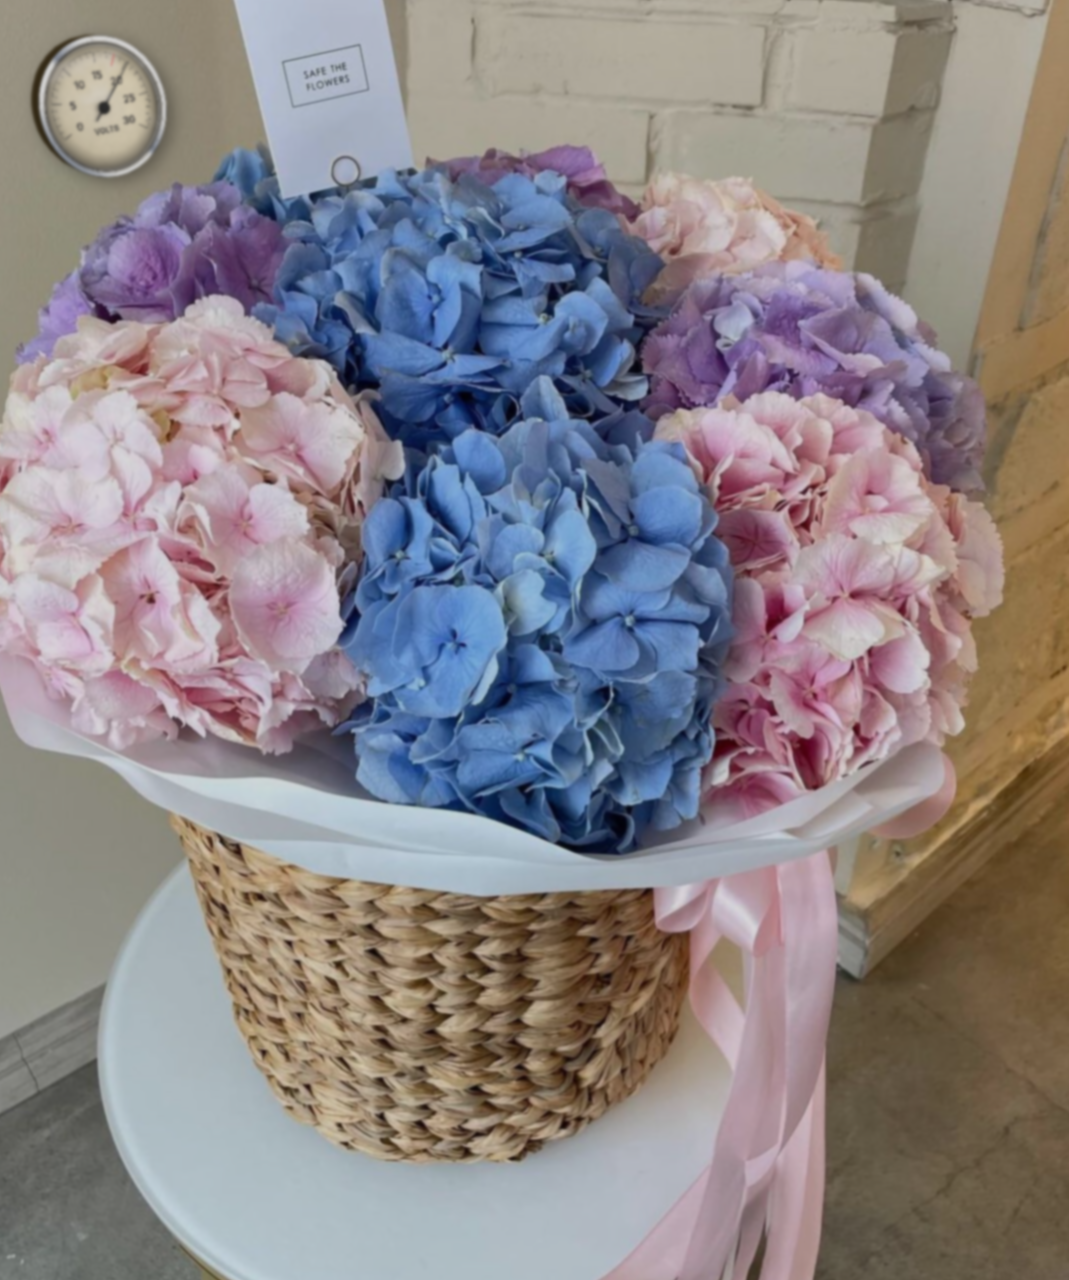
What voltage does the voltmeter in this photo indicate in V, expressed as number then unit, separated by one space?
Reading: 20 V
